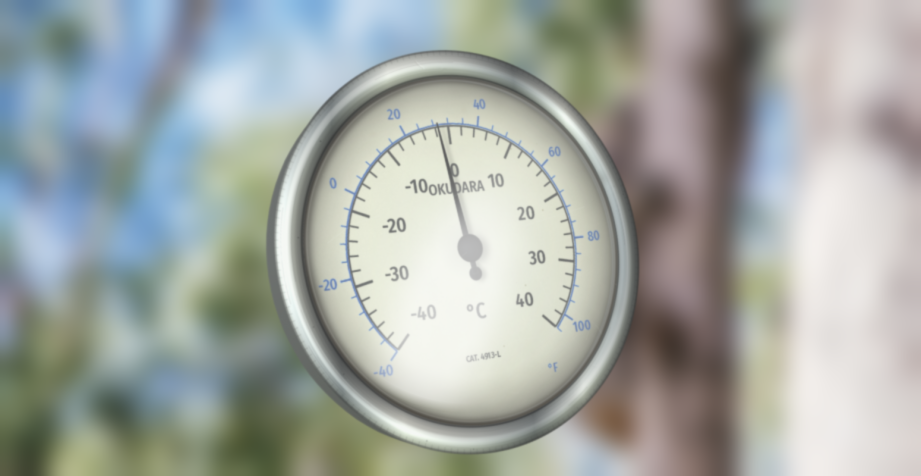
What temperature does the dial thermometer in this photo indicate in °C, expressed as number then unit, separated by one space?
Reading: -2 °C
